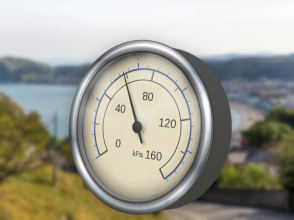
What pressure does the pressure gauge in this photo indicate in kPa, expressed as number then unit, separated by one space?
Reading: 60 kPa
